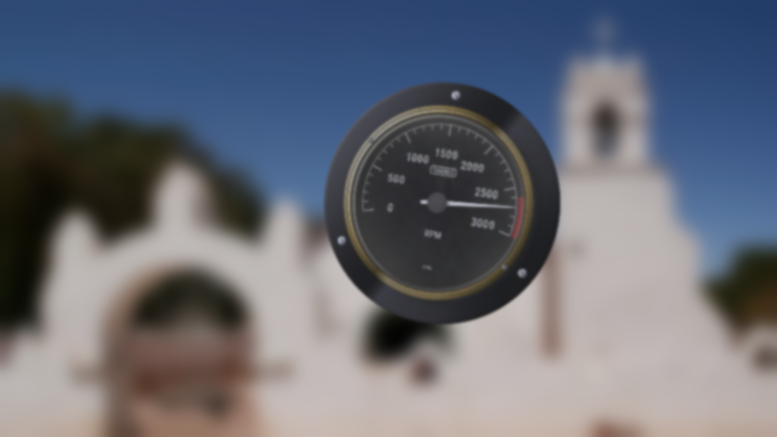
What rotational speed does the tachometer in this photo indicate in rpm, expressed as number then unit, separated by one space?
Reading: 2700 rpm
